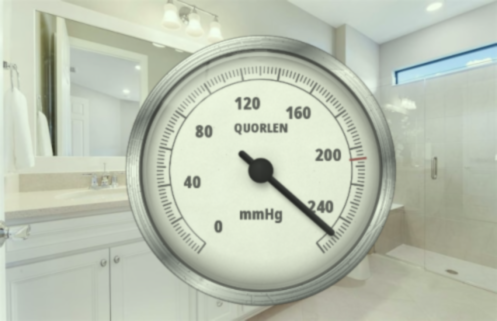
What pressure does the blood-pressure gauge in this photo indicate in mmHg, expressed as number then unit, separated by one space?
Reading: 250 mmHg
